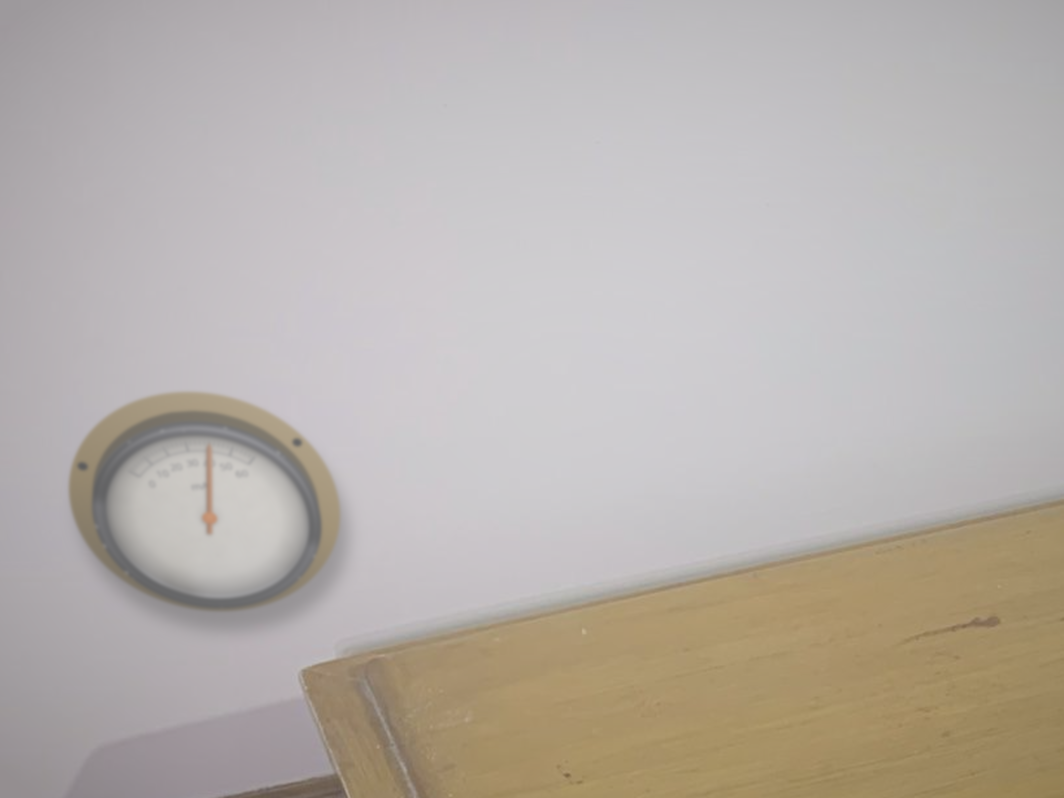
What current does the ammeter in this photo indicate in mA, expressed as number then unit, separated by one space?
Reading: 40 mA
